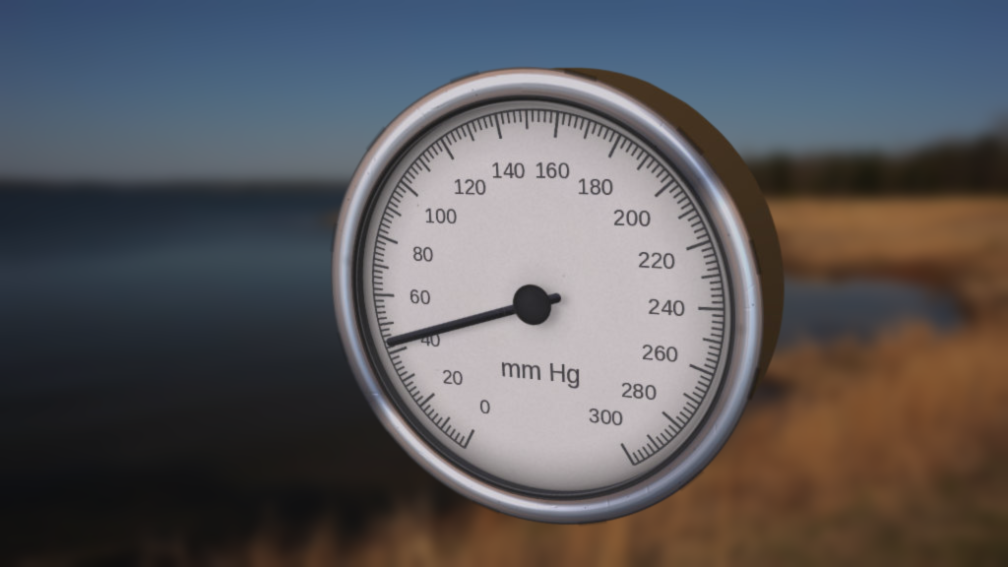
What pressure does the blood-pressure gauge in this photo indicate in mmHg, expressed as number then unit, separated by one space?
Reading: 44 mmHg
